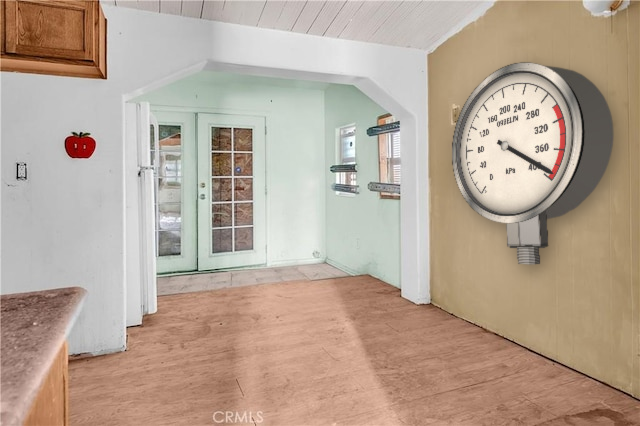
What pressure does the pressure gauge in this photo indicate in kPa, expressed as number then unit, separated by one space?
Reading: 390 kPa
